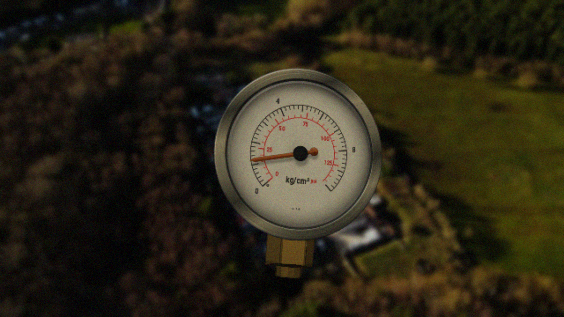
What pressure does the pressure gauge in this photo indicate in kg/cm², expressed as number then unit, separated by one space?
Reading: 1.2 kg/cm²
